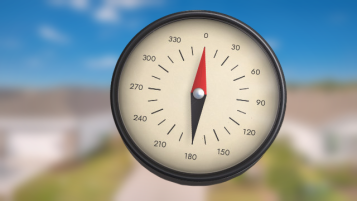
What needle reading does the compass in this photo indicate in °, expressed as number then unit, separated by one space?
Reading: 0 °
